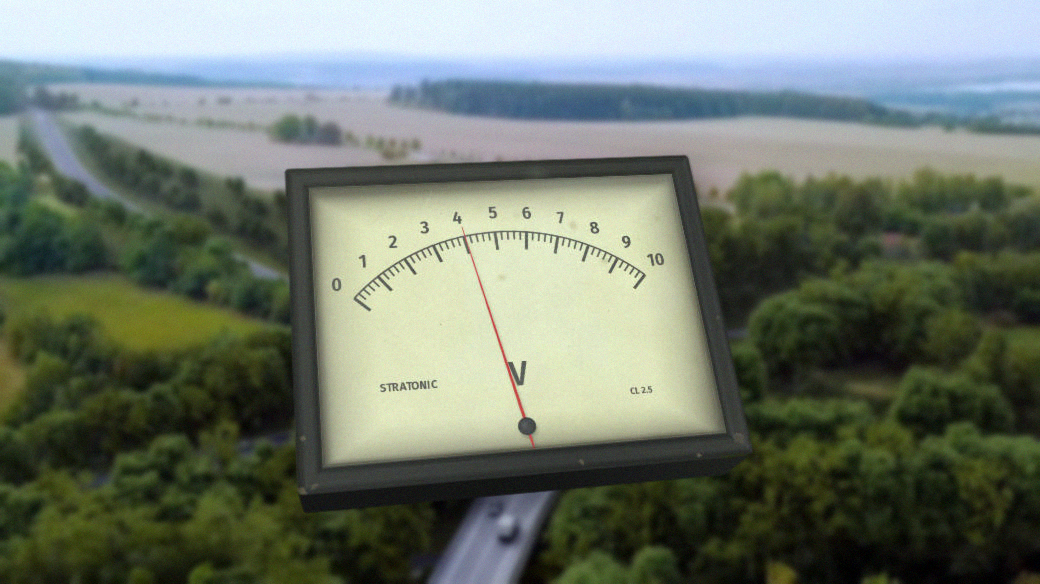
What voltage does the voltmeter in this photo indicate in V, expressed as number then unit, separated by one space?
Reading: 4 V
